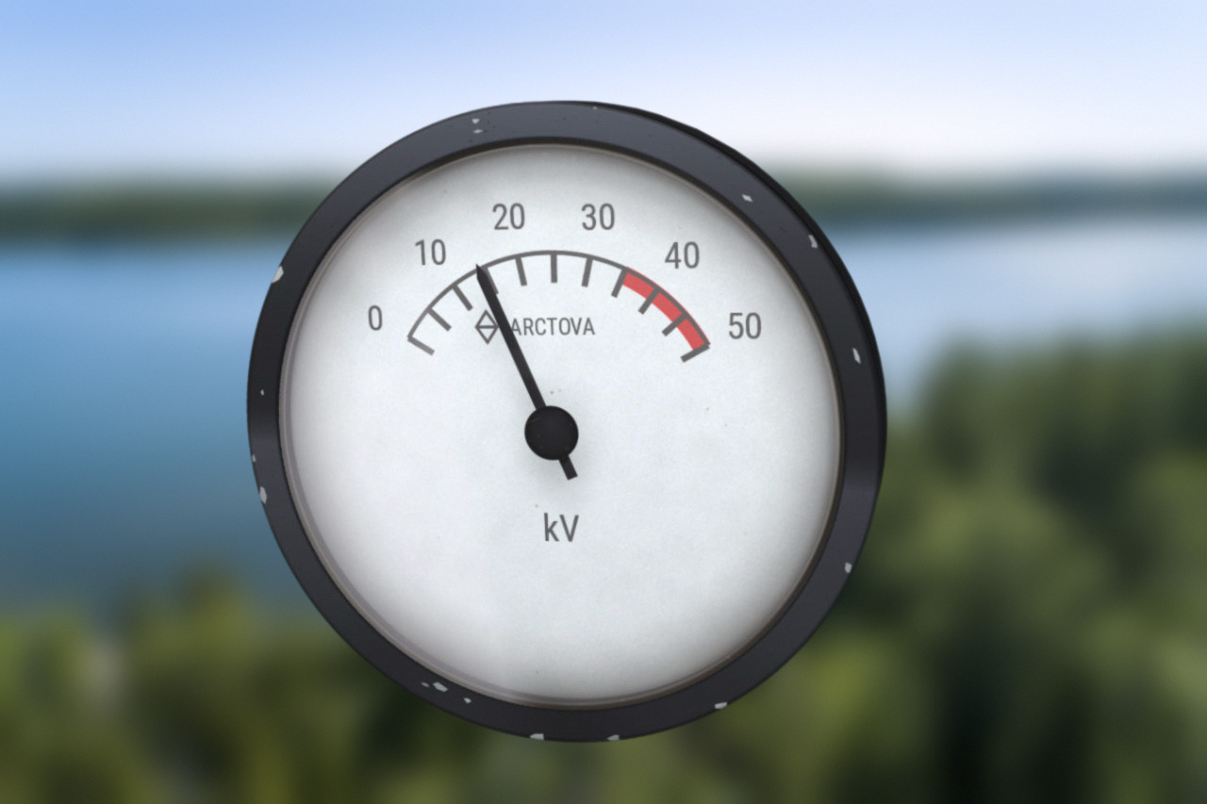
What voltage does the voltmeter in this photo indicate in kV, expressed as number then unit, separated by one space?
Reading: 15 kV
